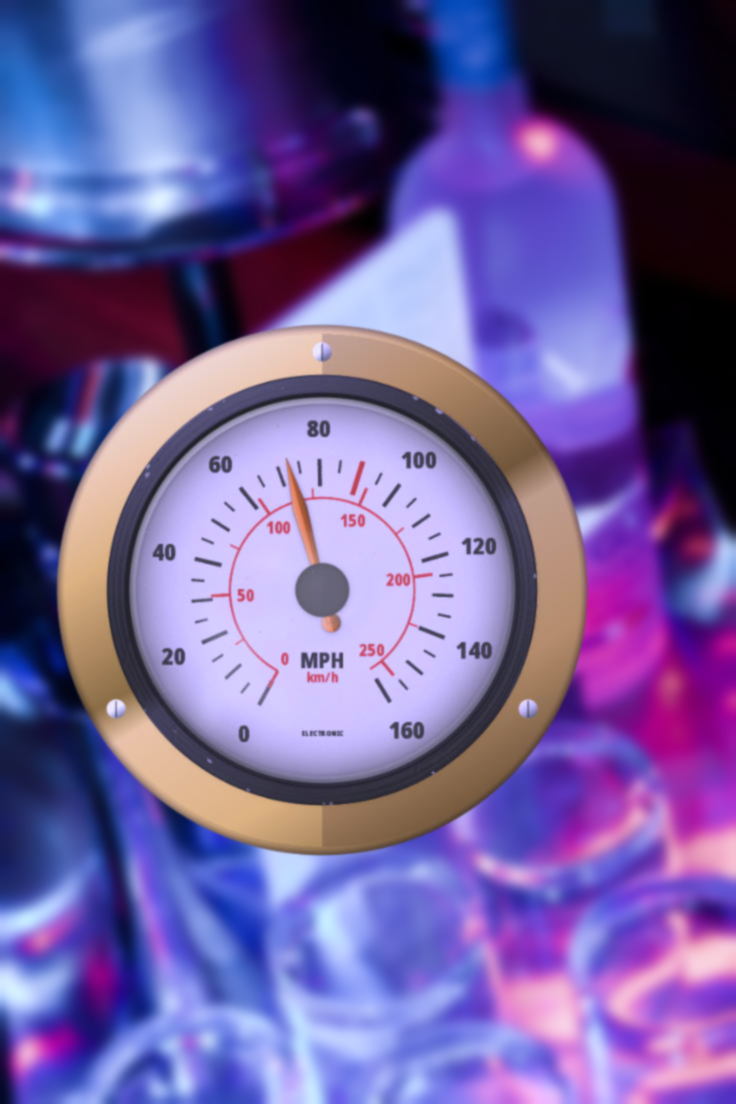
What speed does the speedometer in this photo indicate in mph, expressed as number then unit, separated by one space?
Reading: 72.5 mph
